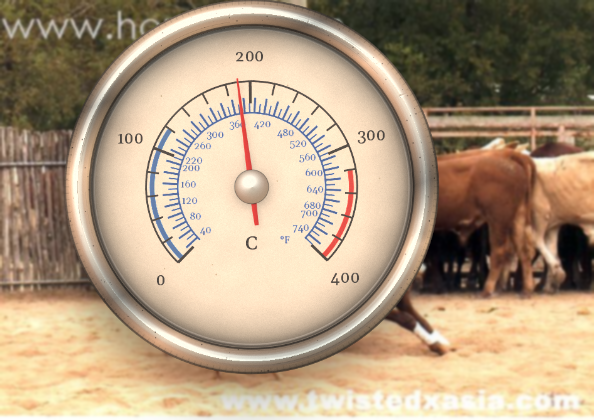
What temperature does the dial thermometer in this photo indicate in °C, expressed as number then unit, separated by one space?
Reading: 190 °C
